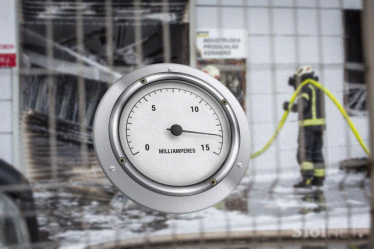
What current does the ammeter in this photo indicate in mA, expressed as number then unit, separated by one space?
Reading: 13.5 mA
